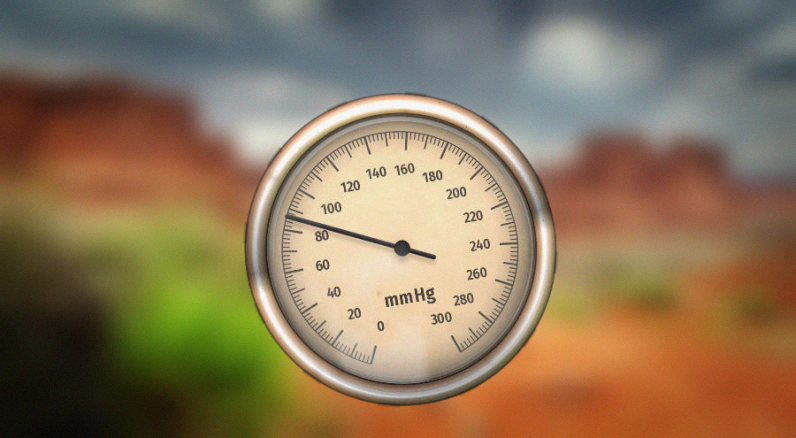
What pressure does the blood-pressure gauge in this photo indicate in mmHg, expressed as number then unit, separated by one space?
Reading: 86 mmHg
